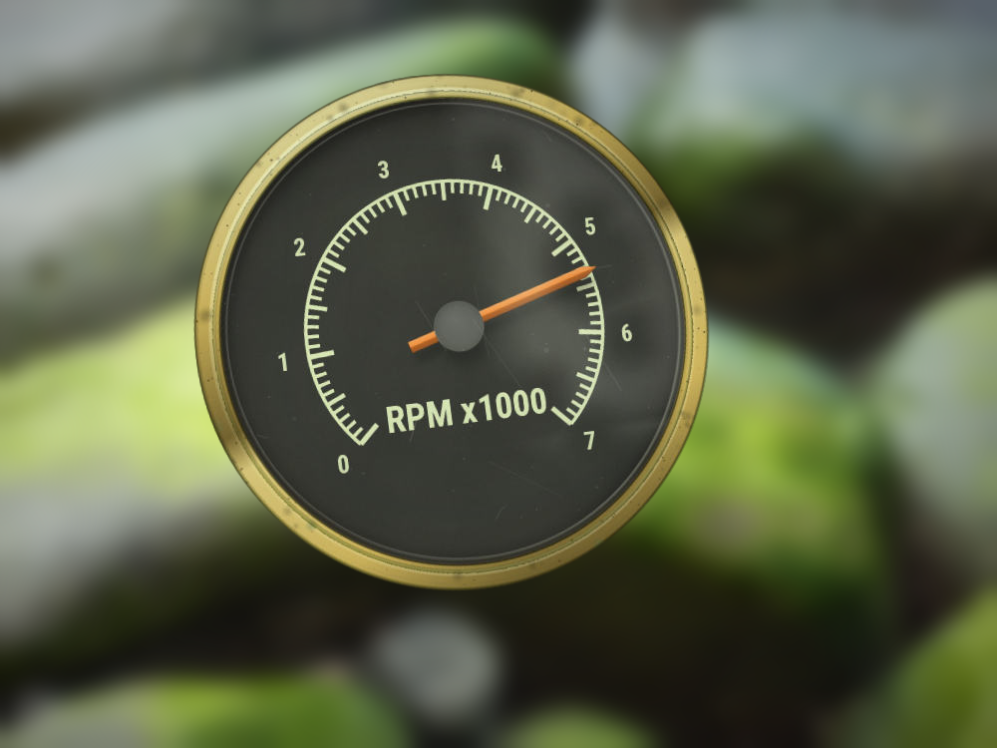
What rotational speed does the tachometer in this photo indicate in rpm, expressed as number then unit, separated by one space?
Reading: 5350 rpm
